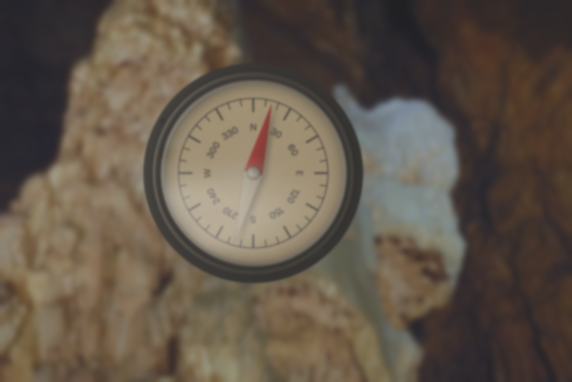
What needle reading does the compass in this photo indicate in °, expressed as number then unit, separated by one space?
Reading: 15 °
